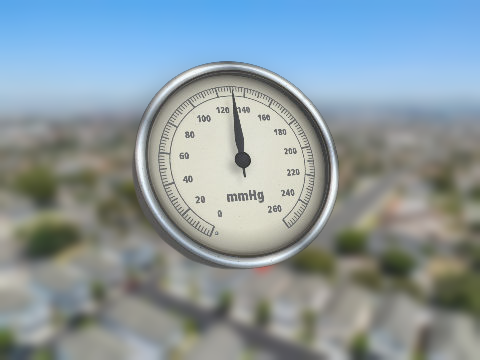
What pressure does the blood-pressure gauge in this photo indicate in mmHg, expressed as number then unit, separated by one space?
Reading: 130 mmHg
